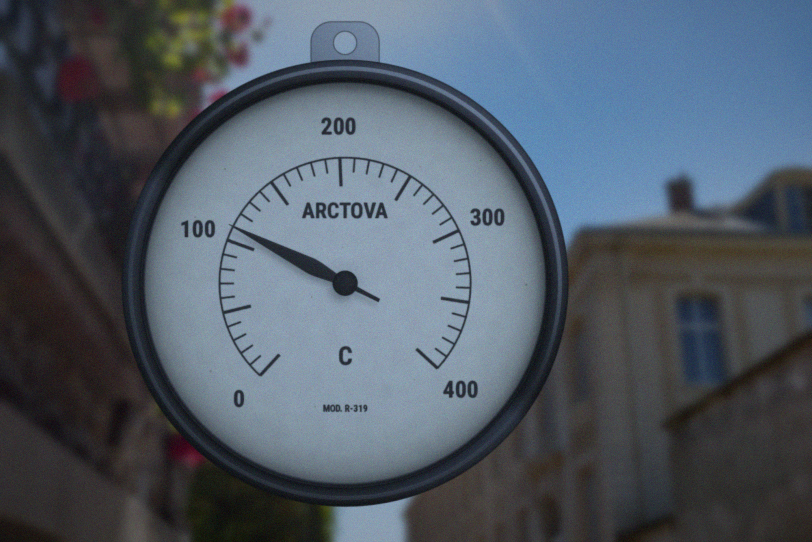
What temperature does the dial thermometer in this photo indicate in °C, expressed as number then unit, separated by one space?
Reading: 110 °C
